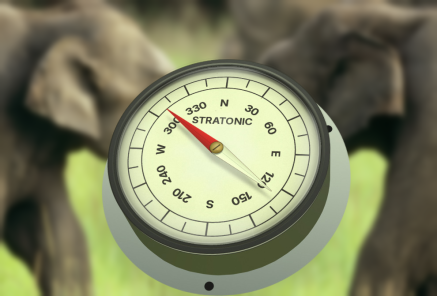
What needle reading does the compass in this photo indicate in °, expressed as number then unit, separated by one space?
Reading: 307.5 °
